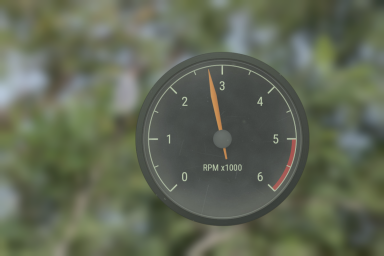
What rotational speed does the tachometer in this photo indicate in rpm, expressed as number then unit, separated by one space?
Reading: 2750 rpm
